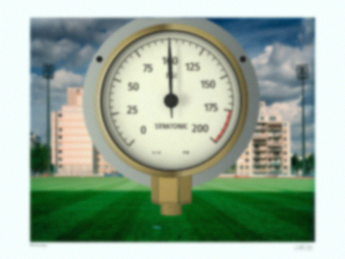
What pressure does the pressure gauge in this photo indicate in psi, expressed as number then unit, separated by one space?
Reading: 100 psi
